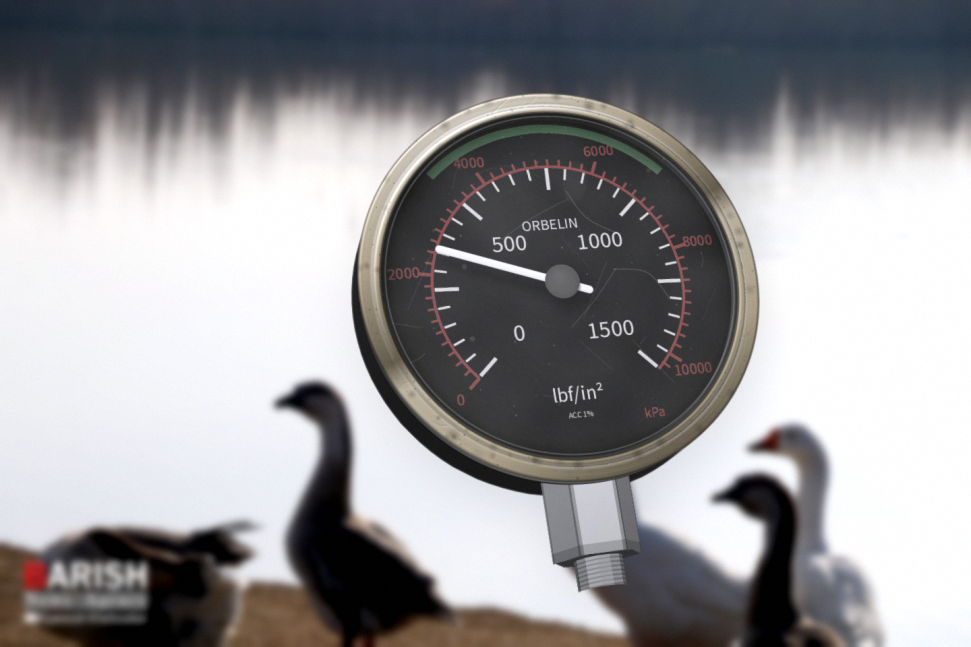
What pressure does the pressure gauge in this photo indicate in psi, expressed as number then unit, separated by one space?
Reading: 350 psi
